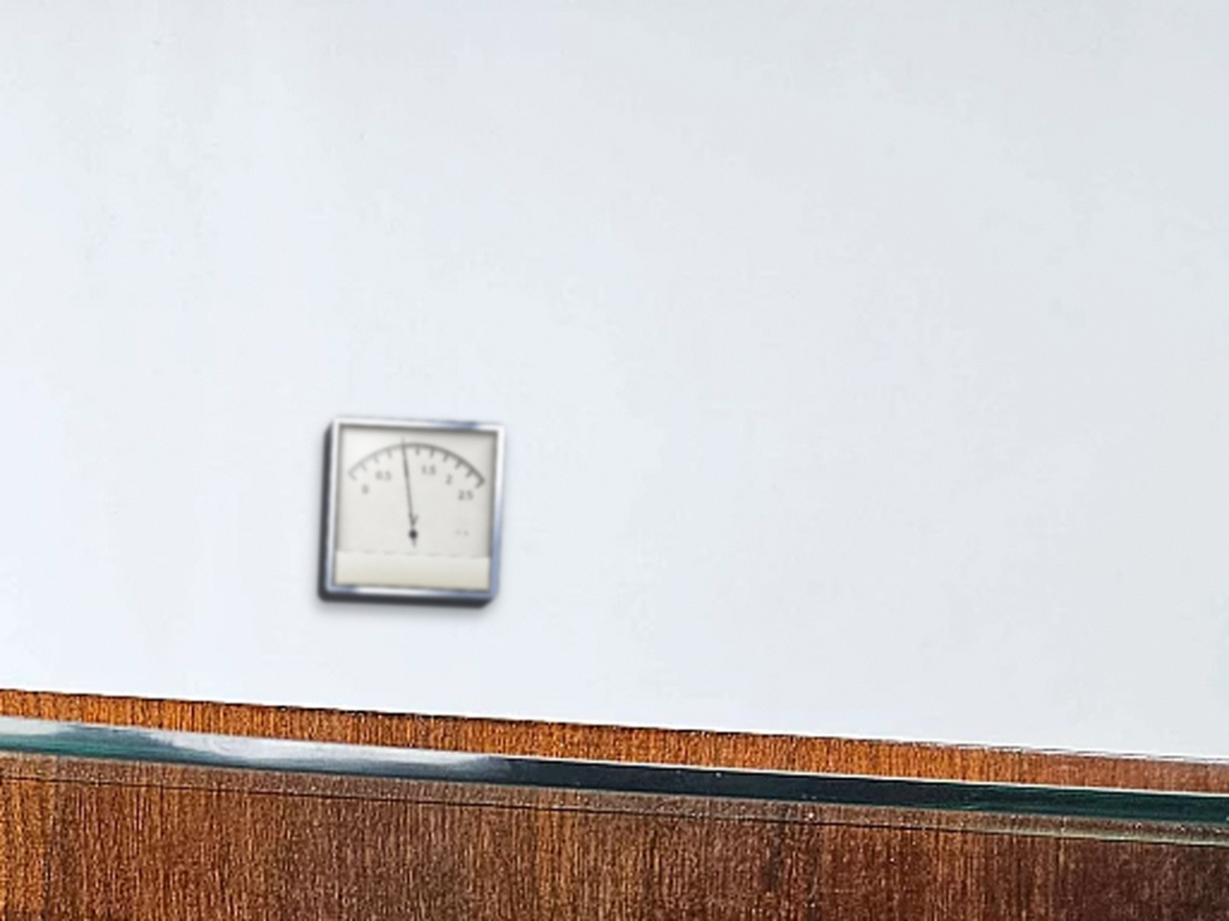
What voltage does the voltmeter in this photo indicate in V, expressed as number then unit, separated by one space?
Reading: 1 V
